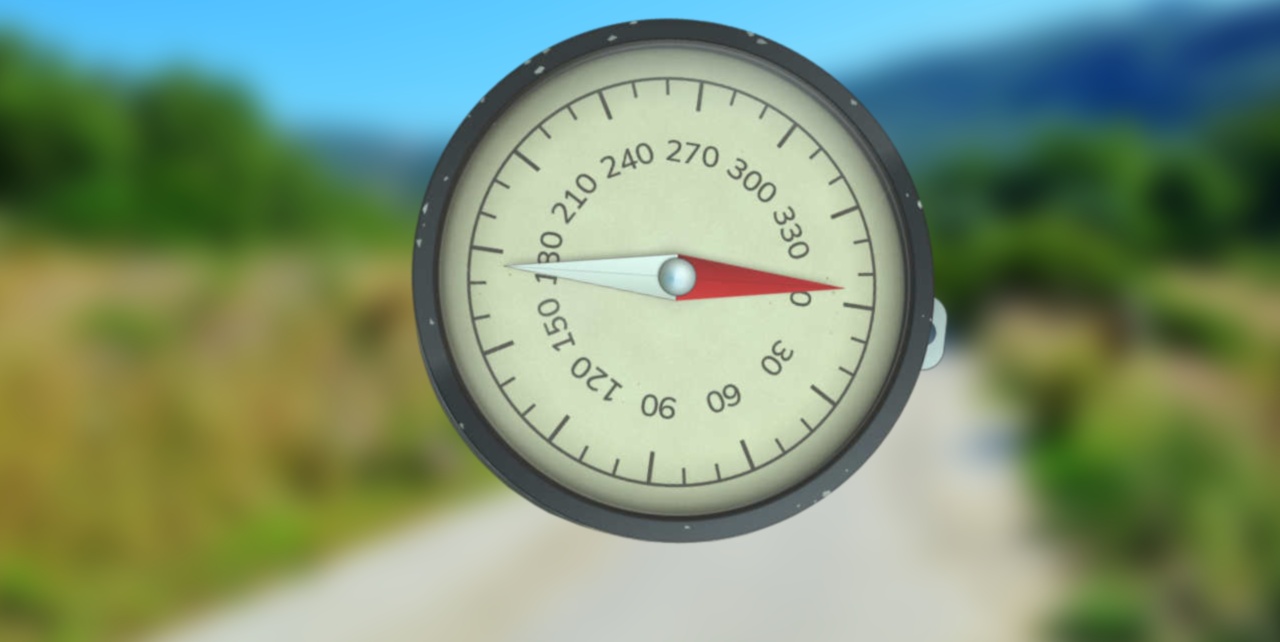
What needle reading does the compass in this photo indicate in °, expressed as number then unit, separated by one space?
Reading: 355 °
